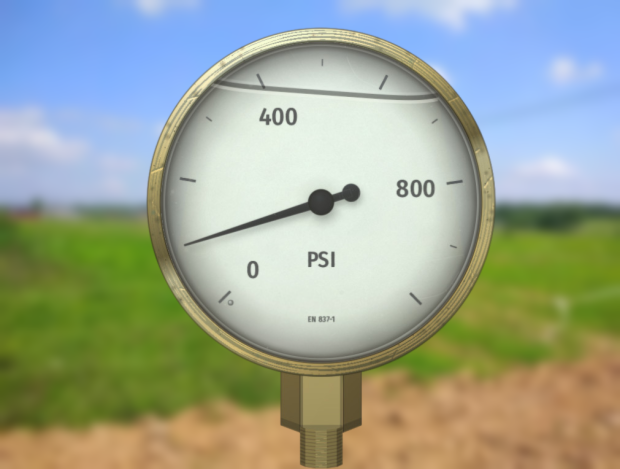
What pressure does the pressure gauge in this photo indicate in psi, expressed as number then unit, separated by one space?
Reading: 100 psi
